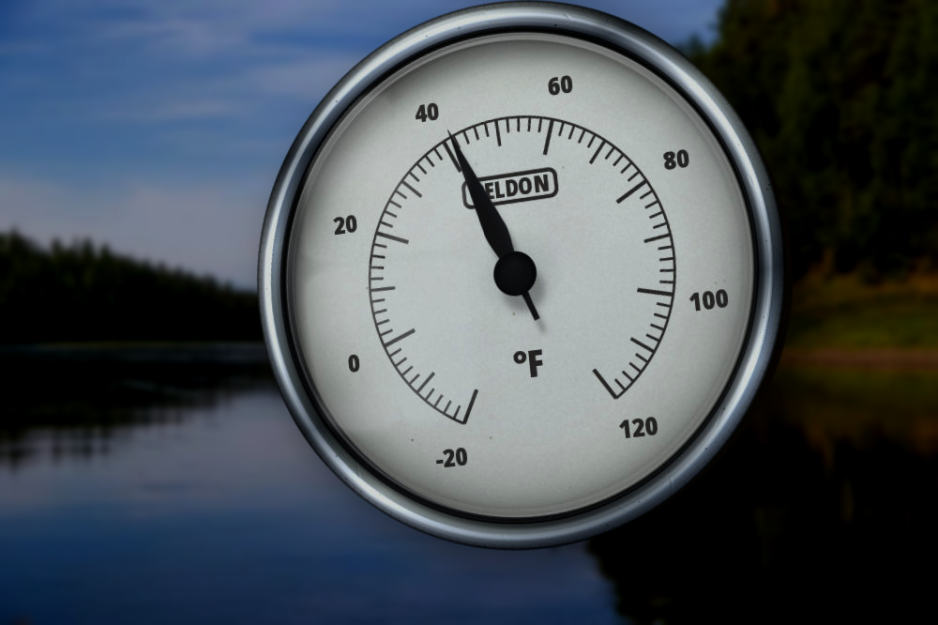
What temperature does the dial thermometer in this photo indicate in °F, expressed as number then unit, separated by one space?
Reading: 42 °F
